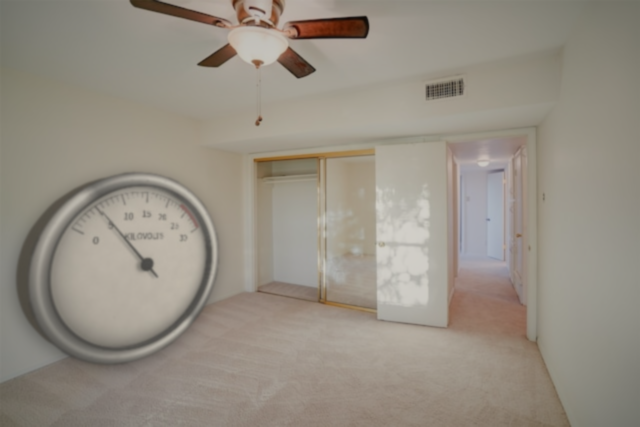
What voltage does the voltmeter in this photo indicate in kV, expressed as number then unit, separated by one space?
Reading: 5 kV
